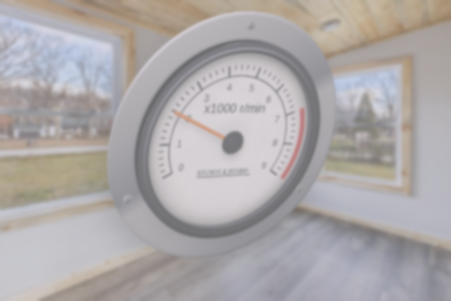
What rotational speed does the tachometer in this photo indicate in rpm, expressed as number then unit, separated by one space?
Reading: 2000 rpm
